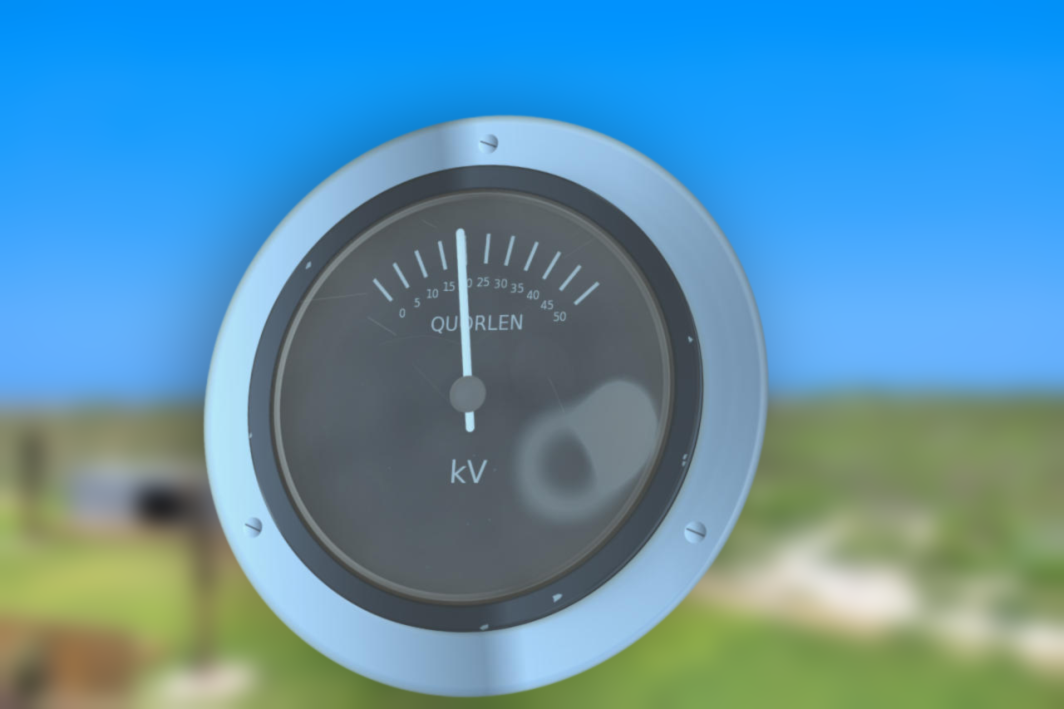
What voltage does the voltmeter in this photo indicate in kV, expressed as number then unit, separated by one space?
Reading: 20 kV
